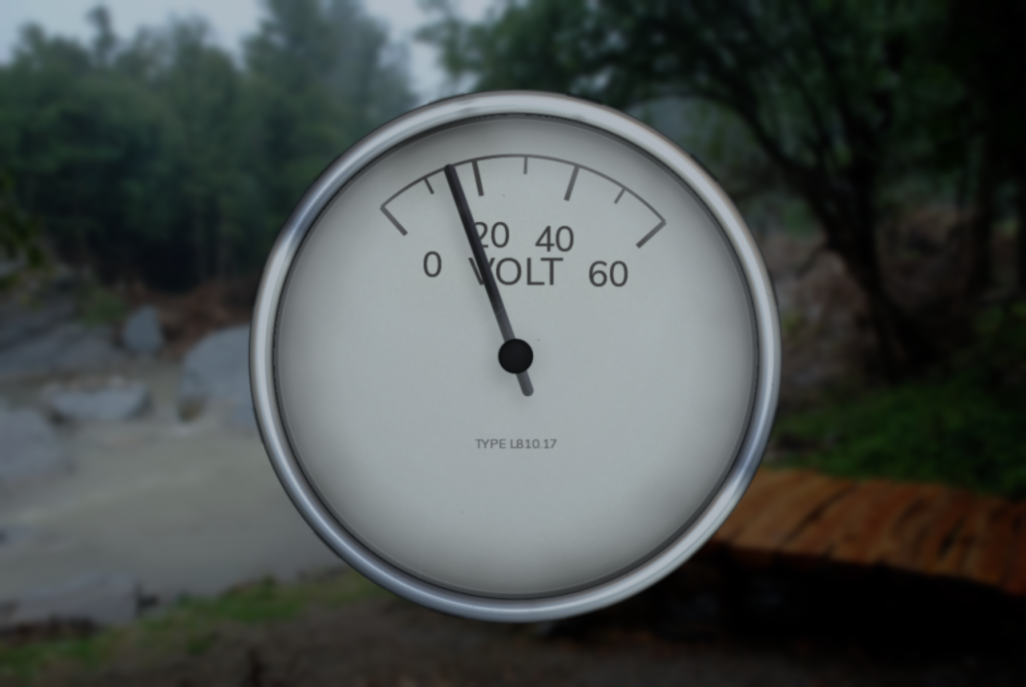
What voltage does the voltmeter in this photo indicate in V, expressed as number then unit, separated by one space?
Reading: 15 V
